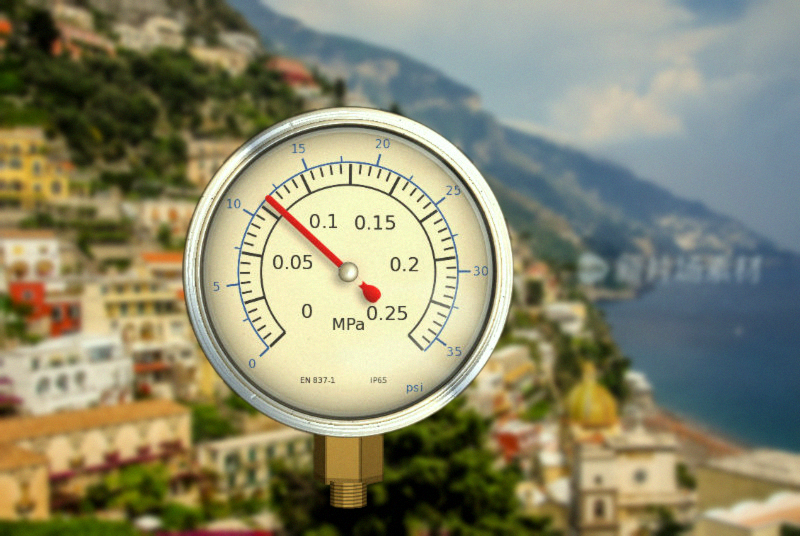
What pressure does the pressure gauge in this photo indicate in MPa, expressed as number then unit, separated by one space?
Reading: 0.08 MPa
